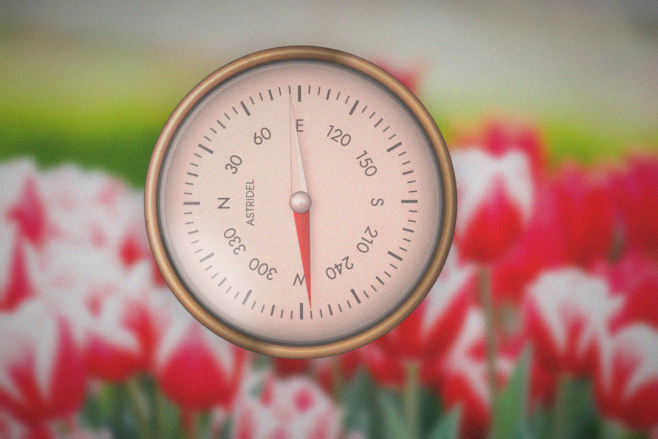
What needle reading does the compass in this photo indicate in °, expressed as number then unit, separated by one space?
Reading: 265 °
